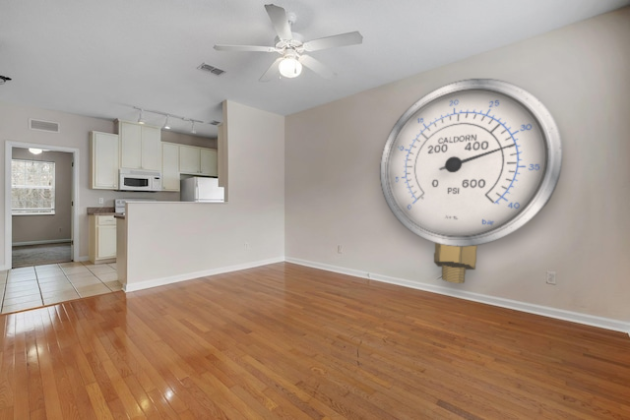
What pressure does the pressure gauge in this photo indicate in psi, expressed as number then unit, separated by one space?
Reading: 460 psi
